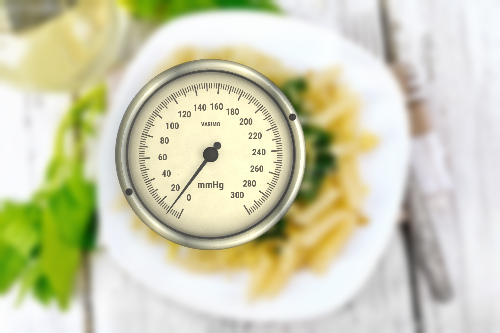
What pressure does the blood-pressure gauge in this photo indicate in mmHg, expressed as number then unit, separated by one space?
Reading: 10 mmHg
